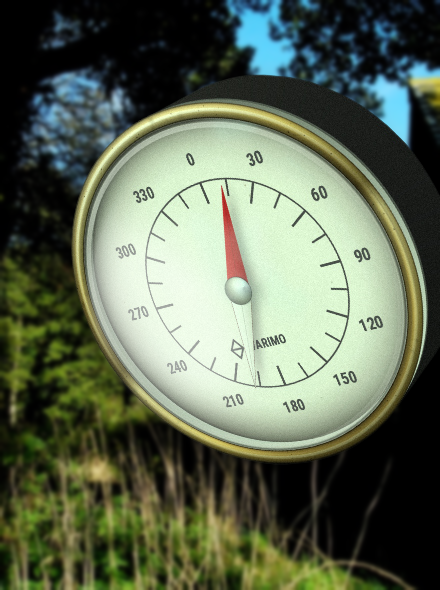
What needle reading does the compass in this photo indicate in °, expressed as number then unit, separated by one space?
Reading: 15 °
